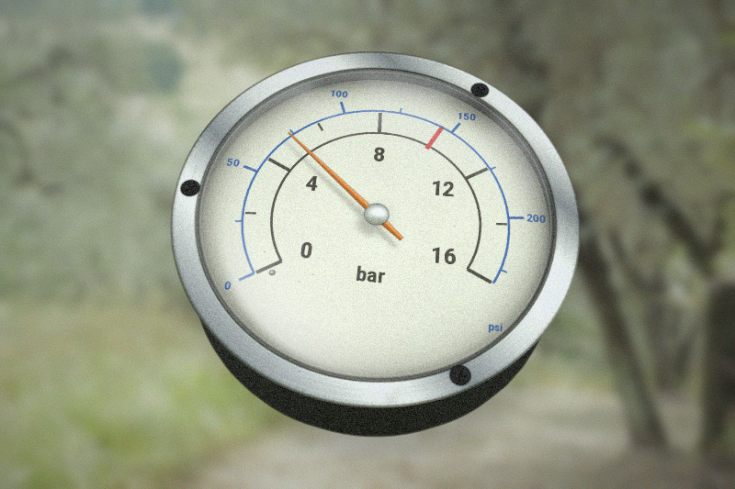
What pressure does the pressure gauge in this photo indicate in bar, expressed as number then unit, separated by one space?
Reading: 5 bar
